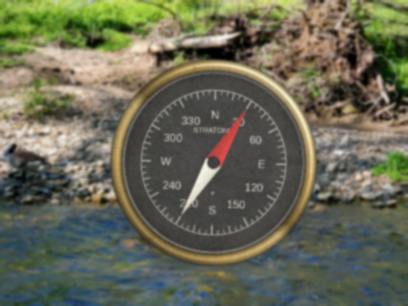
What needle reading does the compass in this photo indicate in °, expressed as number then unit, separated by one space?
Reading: 30 °
